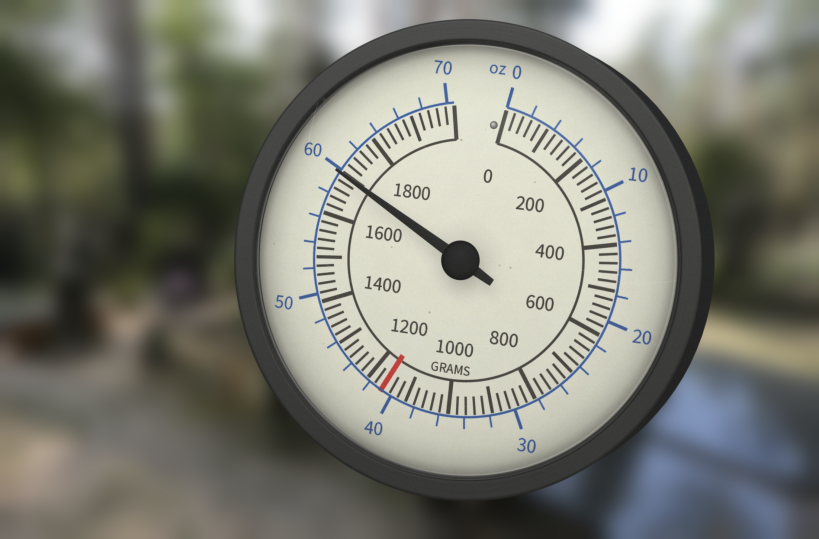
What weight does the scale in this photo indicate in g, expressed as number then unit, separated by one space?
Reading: 1700 g
